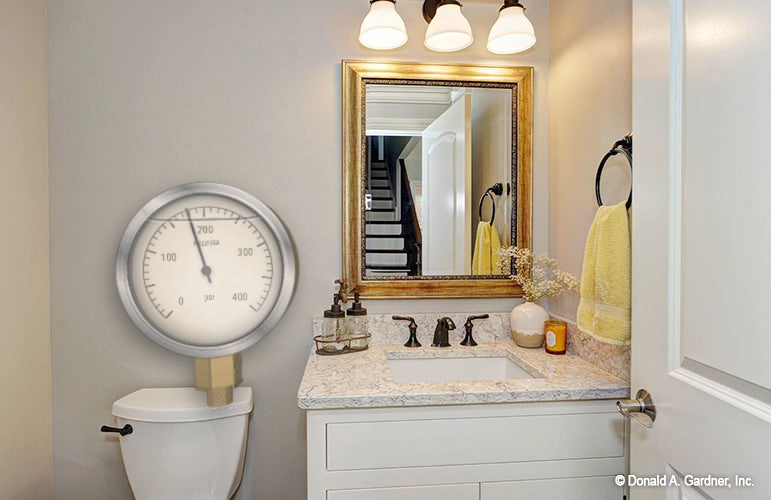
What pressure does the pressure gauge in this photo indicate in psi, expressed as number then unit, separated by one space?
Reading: 180 psi
